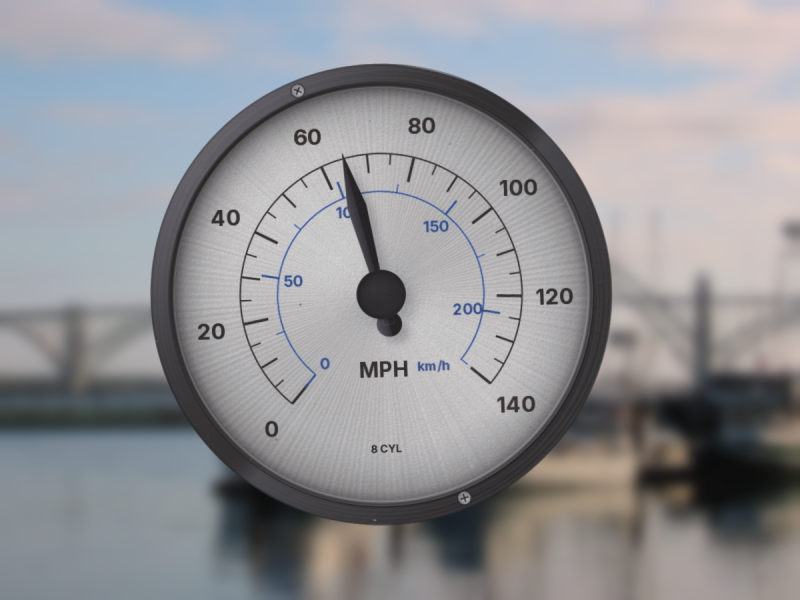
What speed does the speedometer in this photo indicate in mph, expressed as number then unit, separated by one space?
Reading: 65 mph
